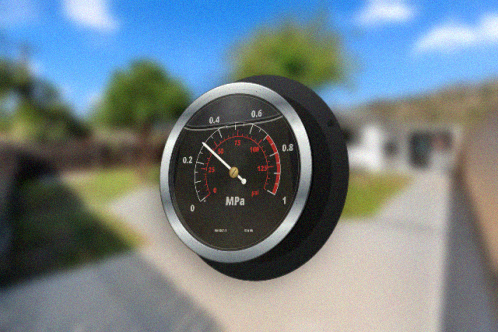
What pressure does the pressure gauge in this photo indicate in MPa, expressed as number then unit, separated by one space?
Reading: 0.3 MPa
